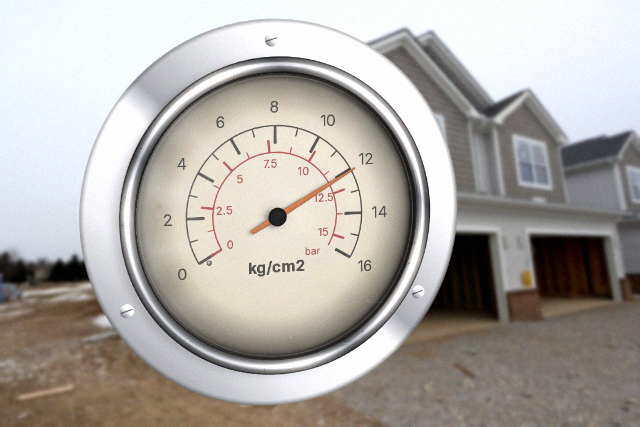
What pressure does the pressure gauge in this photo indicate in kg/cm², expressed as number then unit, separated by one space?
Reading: 12 kg/cm²
